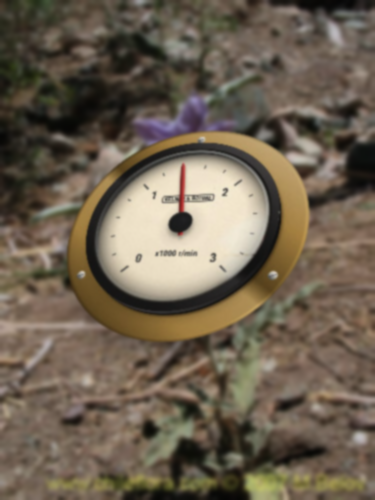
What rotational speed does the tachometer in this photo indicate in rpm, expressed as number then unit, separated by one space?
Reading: 1400 rpm
